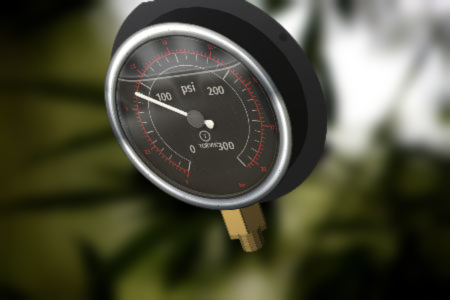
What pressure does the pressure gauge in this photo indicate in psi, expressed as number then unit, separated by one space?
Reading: 90 psi
